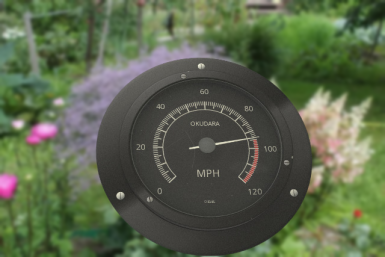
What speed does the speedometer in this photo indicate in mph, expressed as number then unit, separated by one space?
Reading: 95 mph
